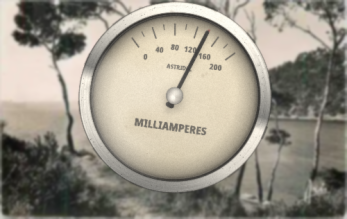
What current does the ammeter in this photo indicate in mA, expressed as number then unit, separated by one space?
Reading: 140 mA
